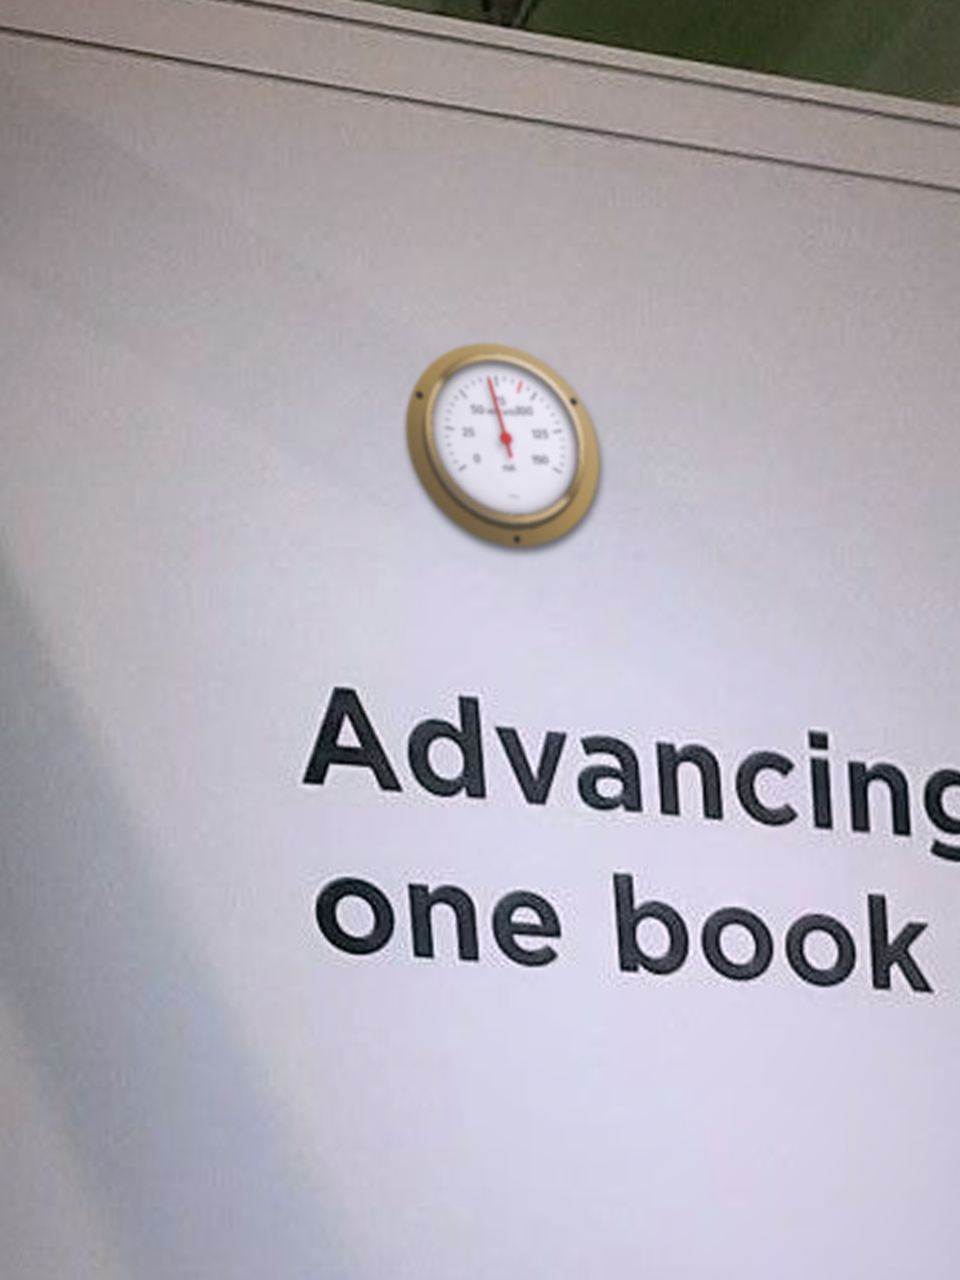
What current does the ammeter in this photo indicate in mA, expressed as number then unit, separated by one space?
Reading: 70 mA
